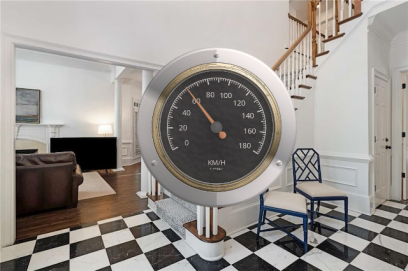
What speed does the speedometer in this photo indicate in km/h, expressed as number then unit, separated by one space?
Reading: 60 km/h
